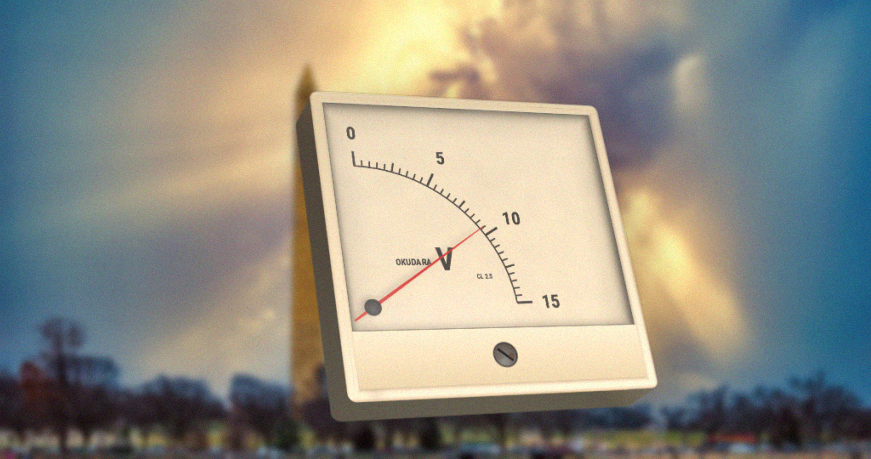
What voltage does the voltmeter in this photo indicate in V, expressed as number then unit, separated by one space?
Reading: 9.5 V
